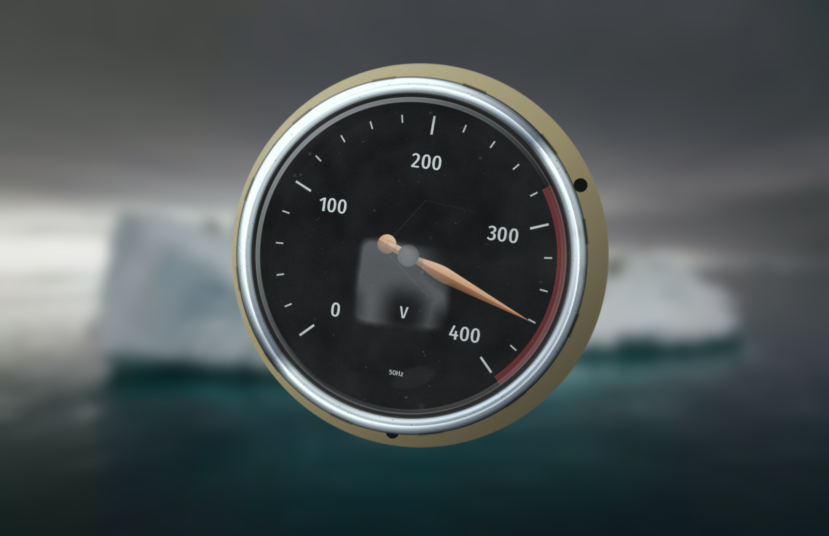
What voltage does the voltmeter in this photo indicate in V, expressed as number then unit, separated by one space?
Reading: 360 V
